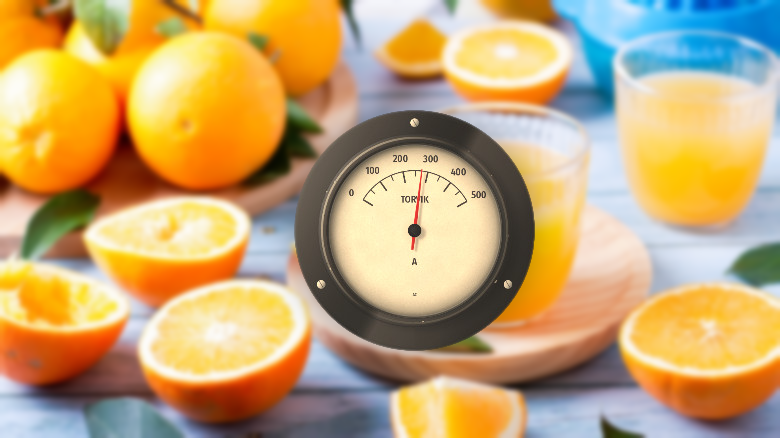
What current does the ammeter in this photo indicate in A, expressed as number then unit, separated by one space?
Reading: 275 A
